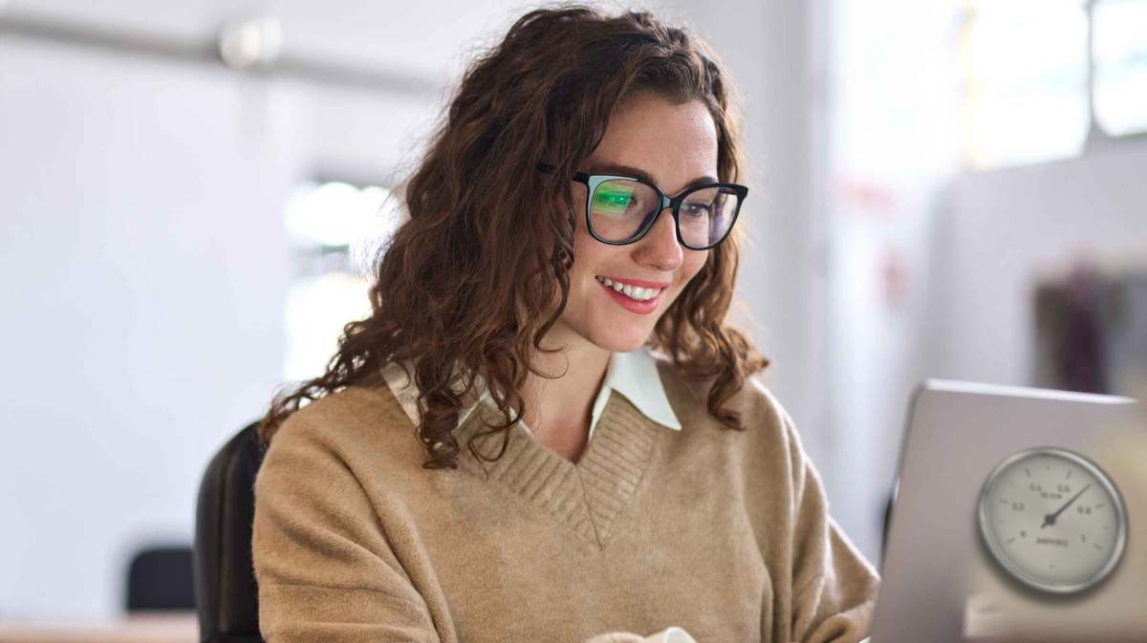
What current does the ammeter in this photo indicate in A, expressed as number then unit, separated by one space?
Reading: 0.7 A
